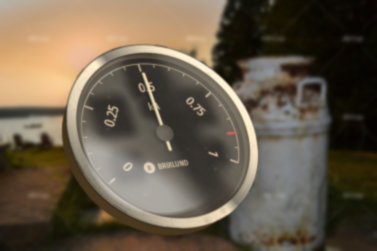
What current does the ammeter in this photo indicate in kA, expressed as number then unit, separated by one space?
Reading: 0.5 kA
